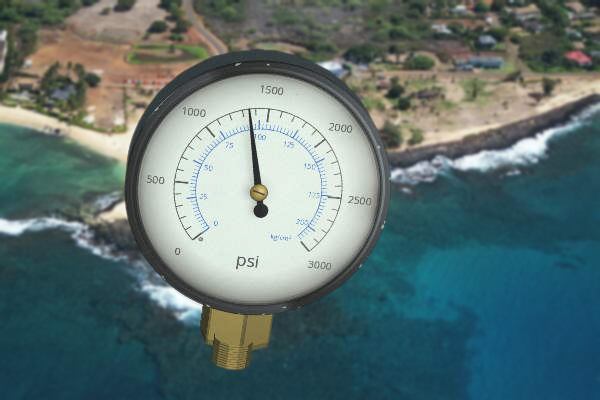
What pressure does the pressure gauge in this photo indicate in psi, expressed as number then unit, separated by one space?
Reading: 1350 psi
